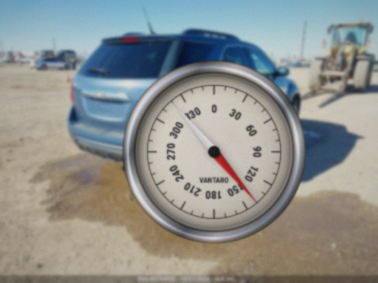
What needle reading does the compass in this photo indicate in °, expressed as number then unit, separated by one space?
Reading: 140 °
